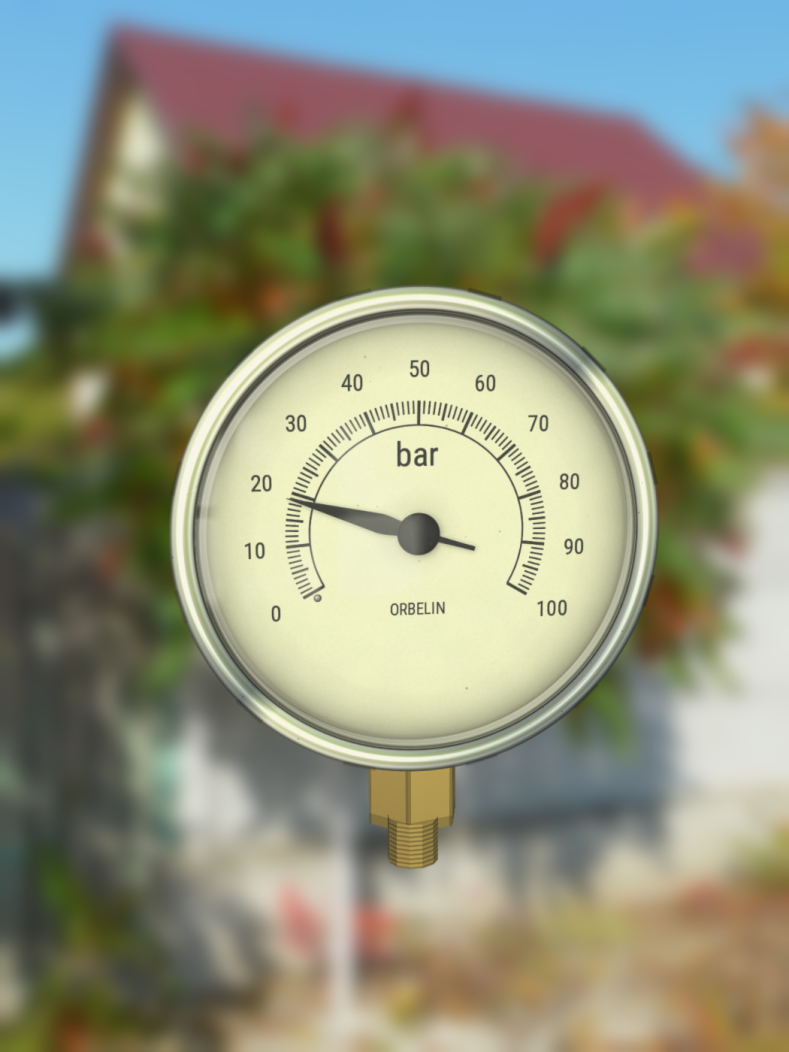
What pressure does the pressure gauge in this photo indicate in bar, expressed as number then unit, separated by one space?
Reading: 19 bar
